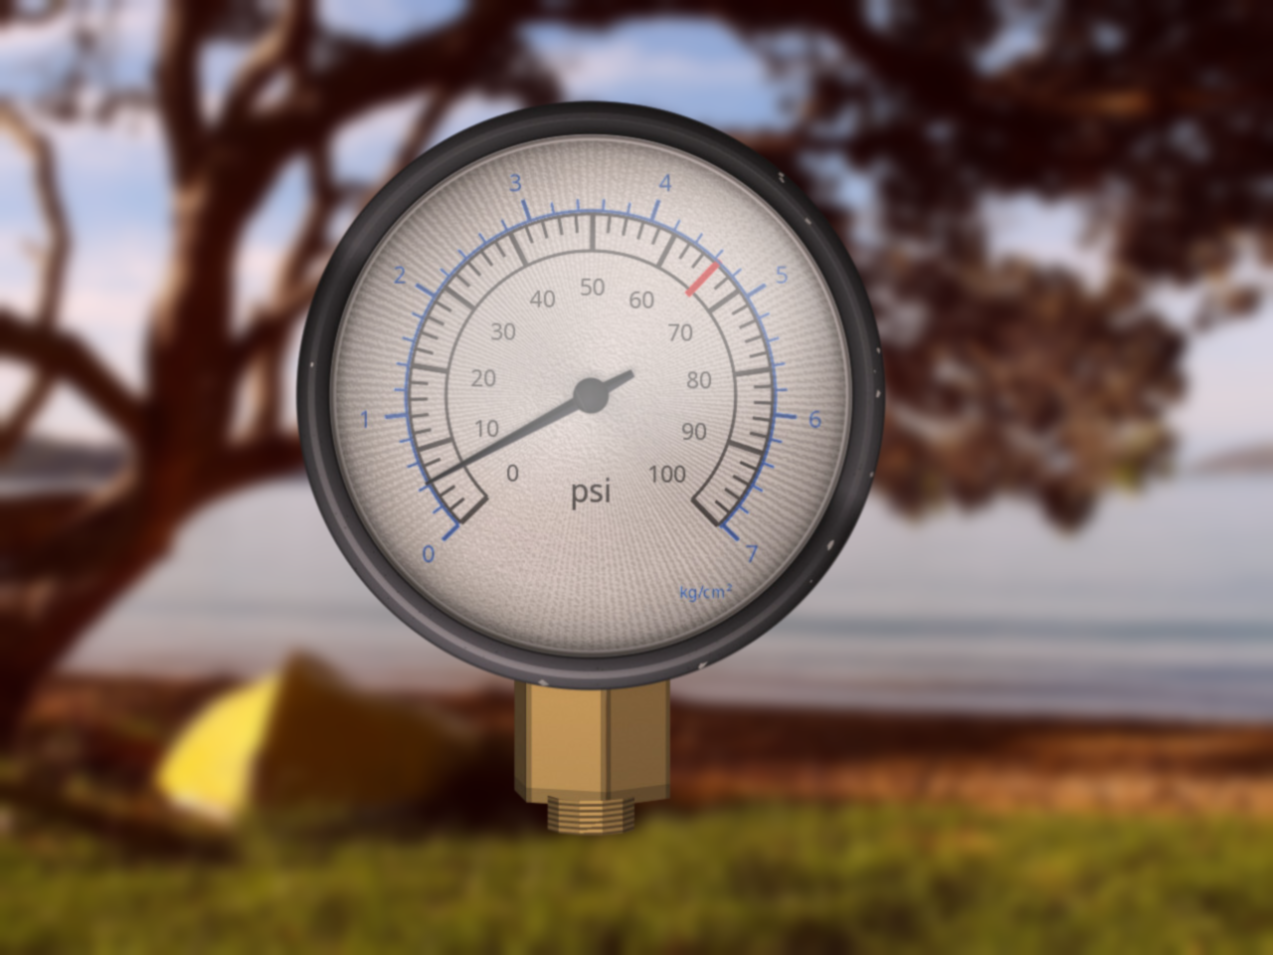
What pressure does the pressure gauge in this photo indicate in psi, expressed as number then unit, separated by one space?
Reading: 6 psi
